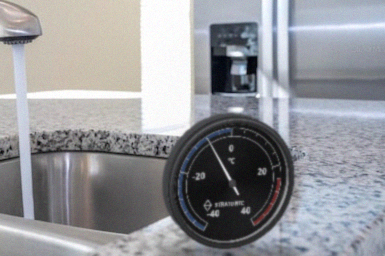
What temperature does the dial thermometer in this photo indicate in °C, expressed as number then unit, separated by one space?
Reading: -8 °C
